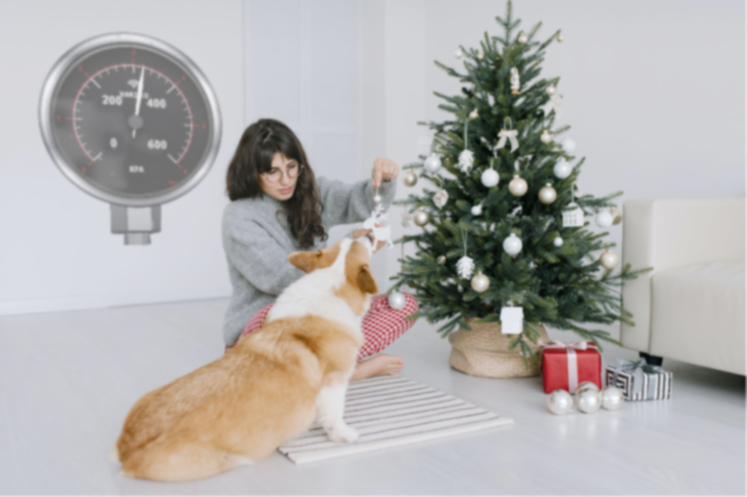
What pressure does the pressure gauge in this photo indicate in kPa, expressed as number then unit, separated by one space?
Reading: 320 kPa
